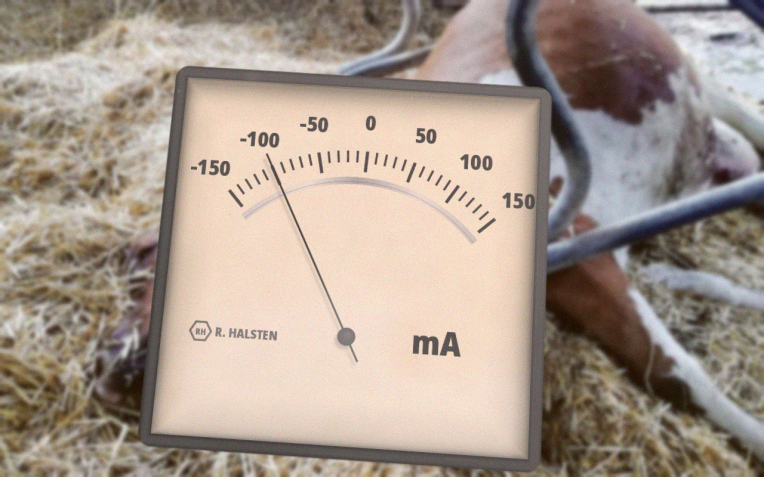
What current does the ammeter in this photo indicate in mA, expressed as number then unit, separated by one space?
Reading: -100 mA
